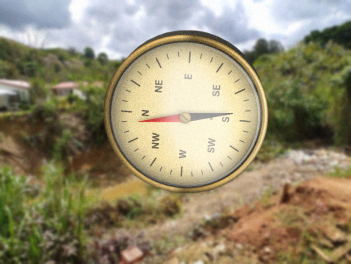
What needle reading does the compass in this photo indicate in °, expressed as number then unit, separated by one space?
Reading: 350 °
